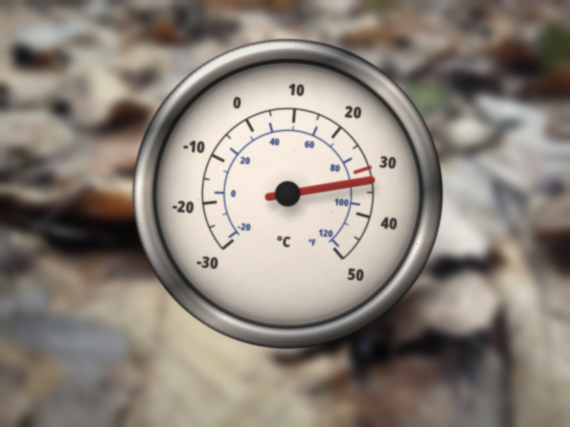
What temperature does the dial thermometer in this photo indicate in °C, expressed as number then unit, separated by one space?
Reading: 32.5 °C
